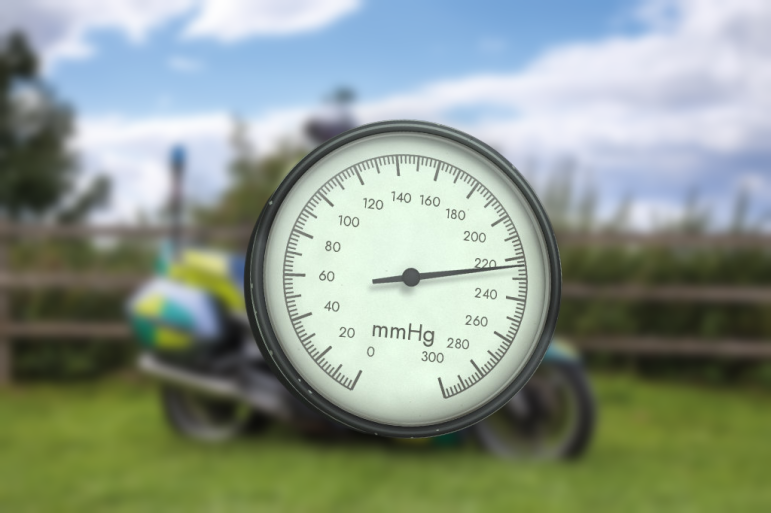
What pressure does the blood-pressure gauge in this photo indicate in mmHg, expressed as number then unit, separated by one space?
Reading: 224 mmHg
